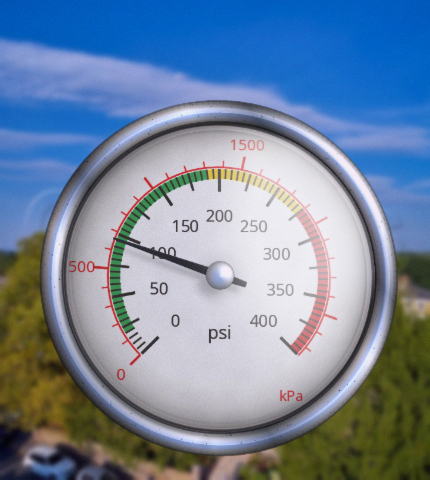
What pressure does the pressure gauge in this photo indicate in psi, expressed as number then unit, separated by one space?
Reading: 95 psi
